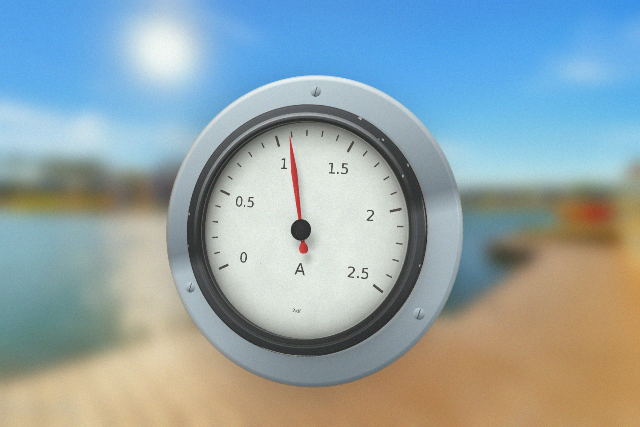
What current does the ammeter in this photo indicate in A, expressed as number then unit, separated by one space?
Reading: 1.1 A
